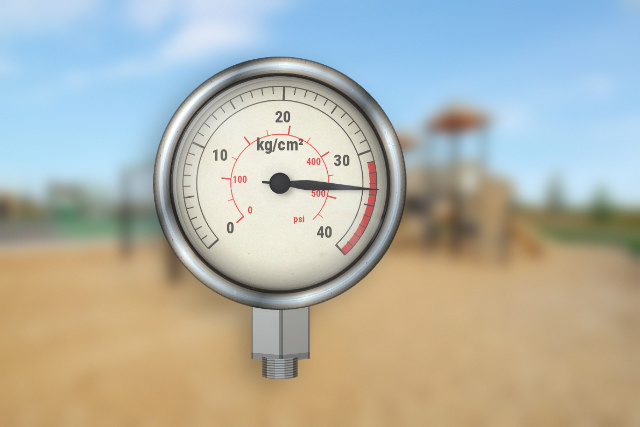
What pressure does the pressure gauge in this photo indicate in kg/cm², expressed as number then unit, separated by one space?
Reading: 33.5 kg/cm²
